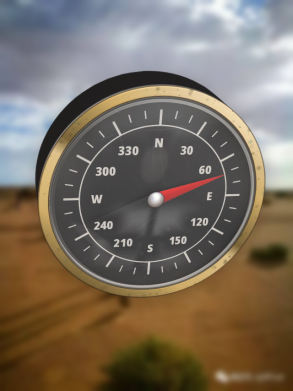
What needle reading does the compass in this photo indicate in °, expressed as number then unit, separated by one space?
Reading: 70 °
